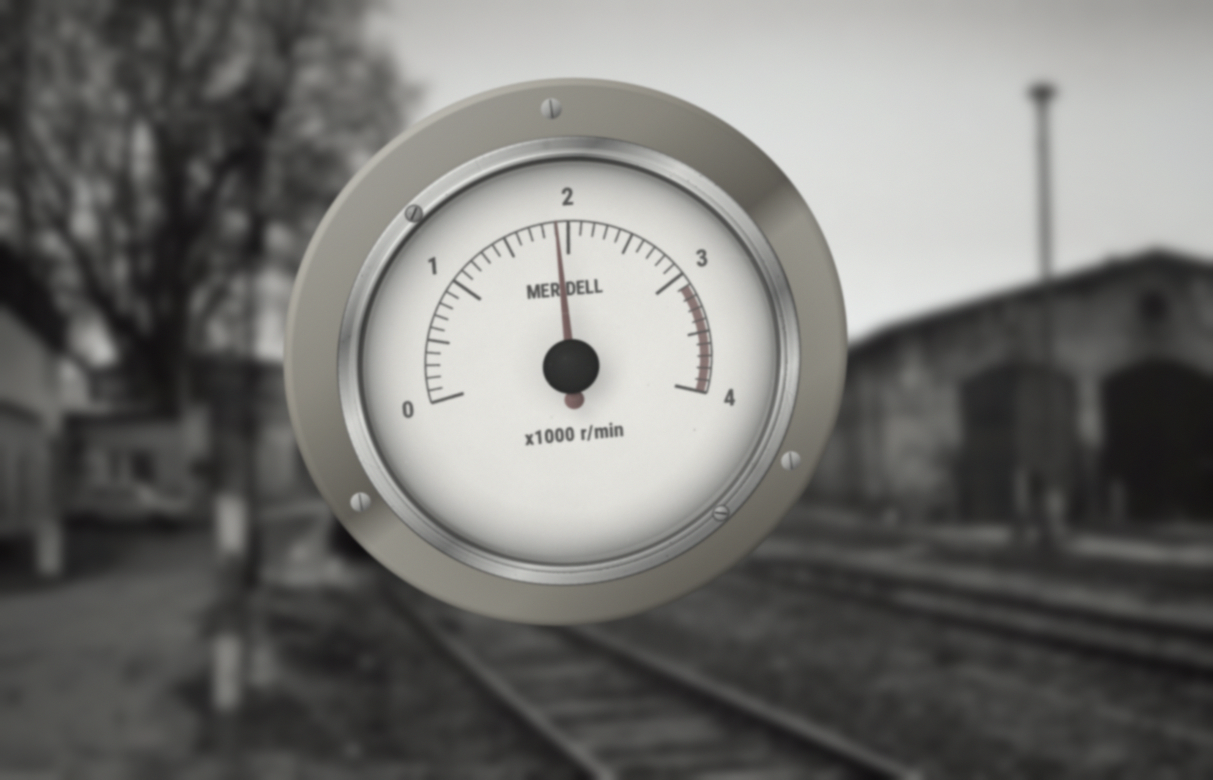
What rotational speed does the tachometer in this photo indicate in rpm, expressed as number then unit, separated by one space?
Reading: 1900 rpm
